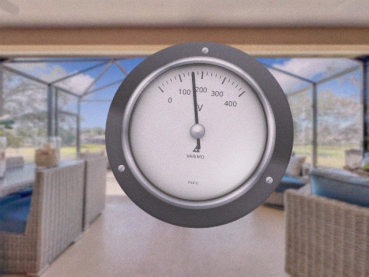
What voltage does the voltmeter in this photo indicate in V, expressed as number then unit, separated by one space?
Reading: 160 V
